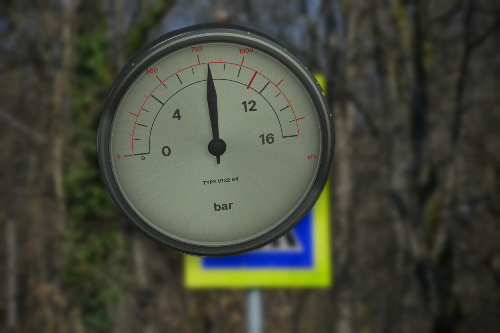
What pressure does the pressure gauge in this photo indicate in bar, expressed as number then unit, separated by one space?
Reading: 8 bar
